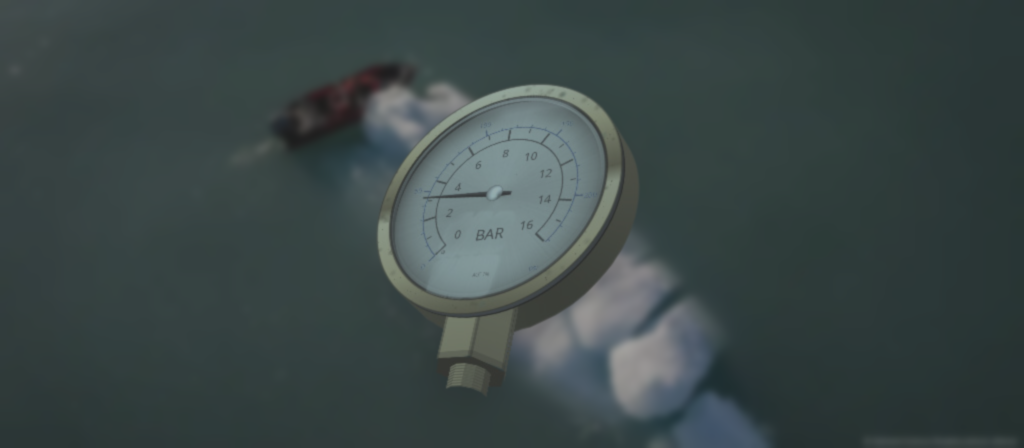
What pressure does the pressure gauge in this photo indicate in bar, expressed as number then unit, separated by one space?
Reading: 3 bar
